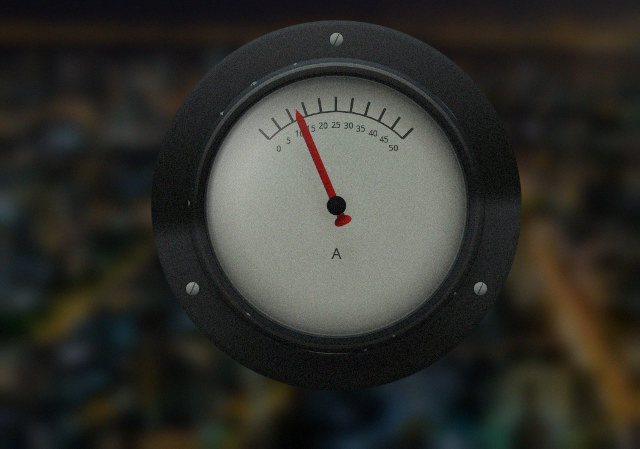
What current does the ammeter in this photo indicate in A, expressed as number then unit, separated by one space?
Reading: 12.5 A
